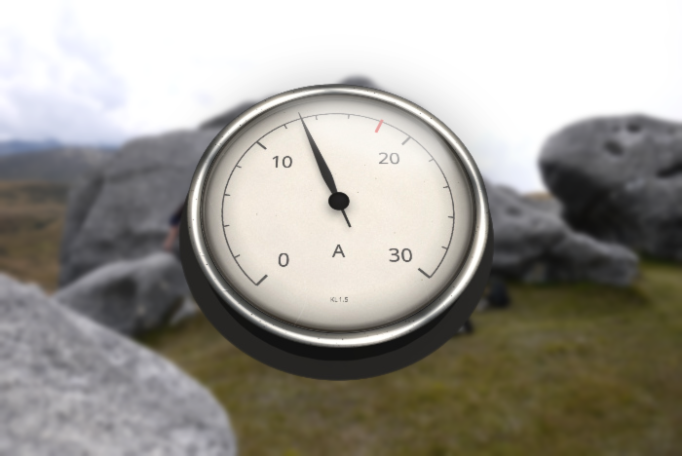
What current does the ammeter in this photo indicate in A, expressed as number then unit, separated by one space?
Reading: 13 A
